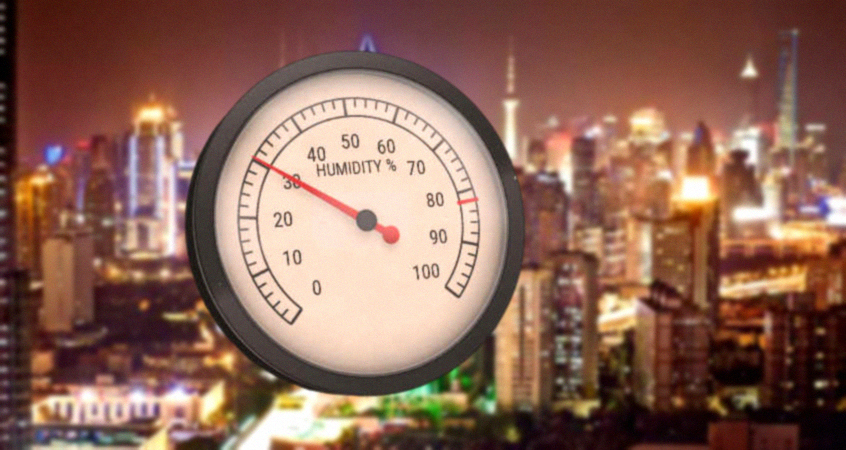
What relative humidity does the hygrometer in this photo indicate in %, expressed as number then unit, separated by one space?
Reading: 30 %
